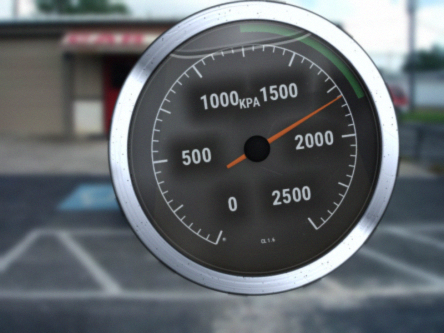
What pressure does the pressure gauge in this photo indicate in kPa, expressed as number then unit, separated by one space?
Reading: 1800 kPa
